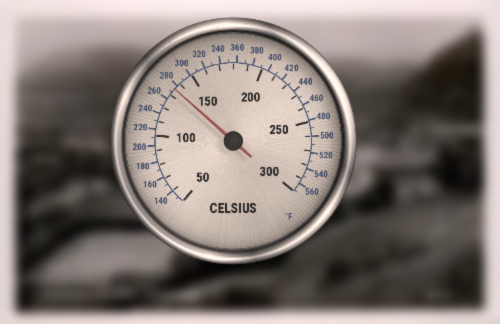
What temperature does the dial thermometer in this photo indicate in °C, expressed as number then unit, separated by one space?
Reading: 135 °C
